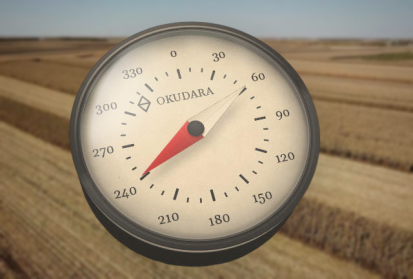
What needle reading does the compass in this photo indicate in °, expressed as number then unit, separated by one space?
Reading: 240 °
